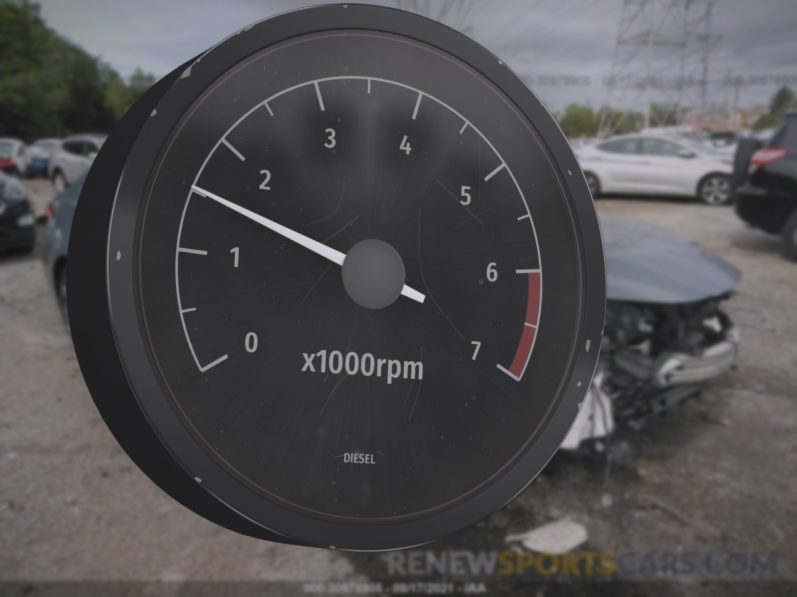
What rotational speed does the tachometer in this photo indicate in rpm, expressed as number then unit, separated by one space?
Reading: 1500 rpm
